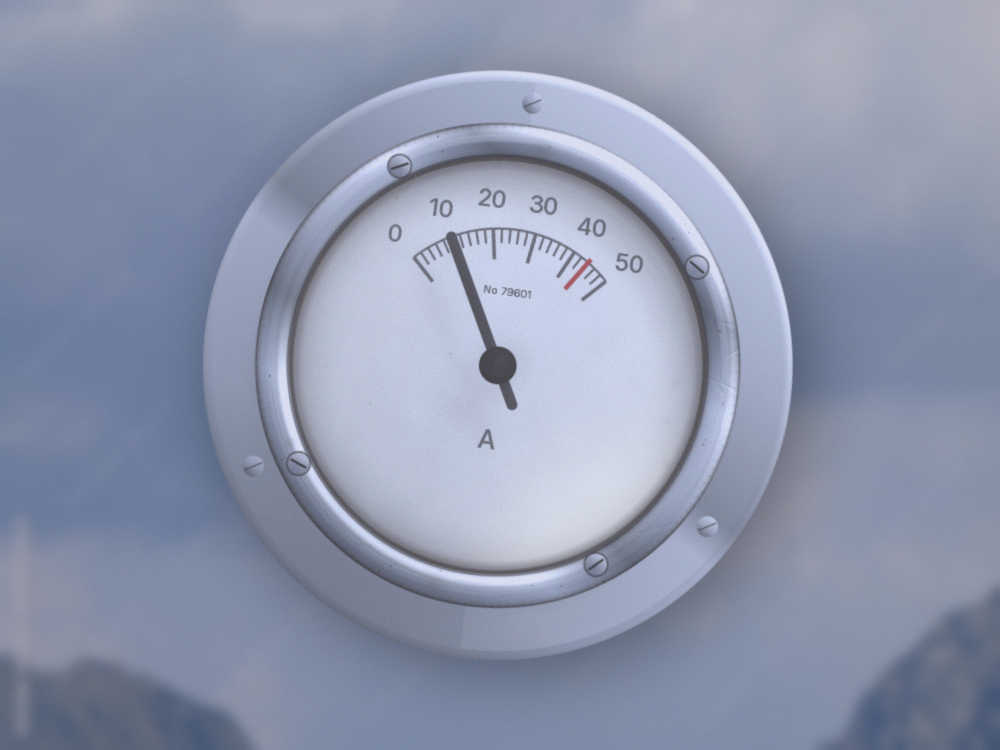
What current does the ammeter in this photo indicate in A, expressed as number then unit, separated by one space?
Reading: 10 A
